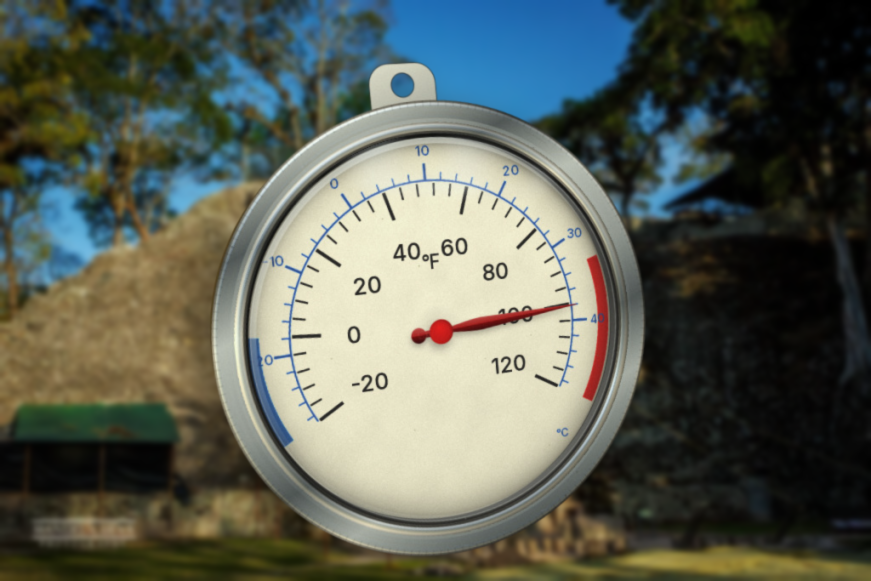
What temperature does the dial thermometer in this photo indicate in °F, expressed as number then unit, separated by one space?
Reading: 100 °F
